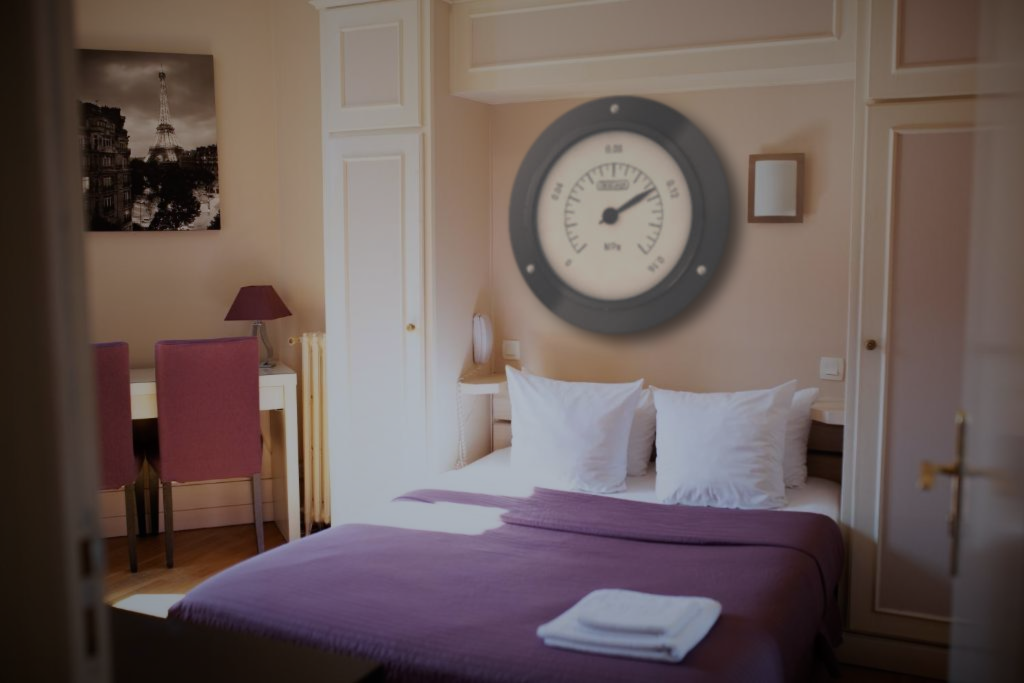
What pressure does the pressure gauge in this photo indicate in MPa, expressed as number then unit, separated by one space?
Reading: 0.115 MPa
